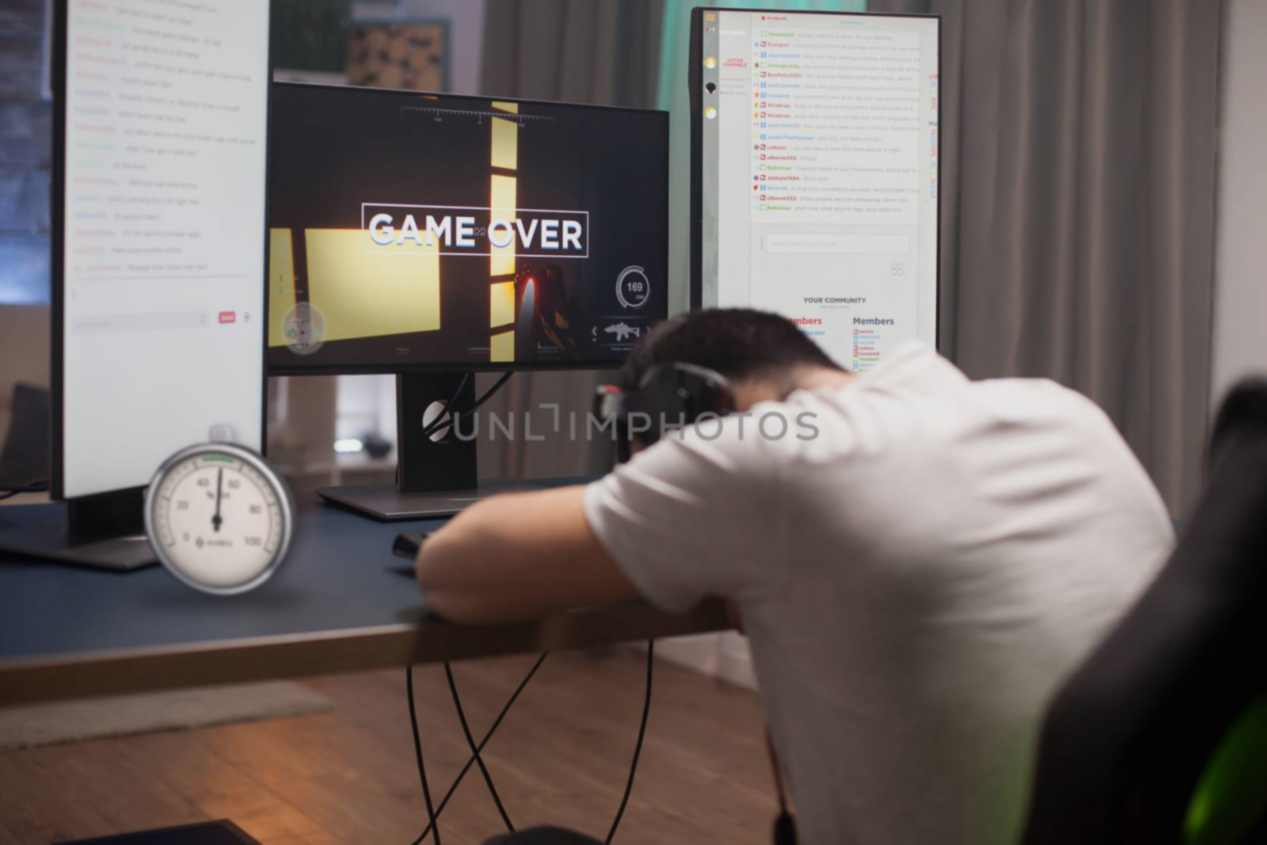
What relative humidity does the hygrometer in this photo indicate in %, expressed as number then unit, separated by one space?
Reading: 52 %
